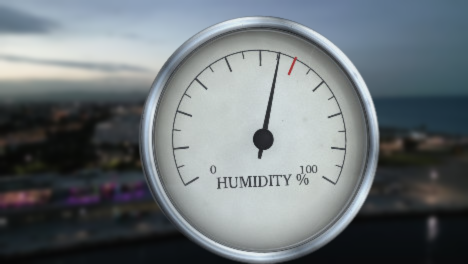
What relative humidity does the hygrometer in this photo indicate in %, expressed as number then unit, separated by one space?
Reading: 55 %
